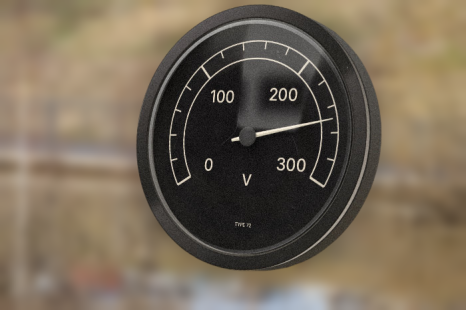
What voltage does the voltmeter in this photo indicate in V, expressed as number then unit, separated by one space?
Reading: 250 V
